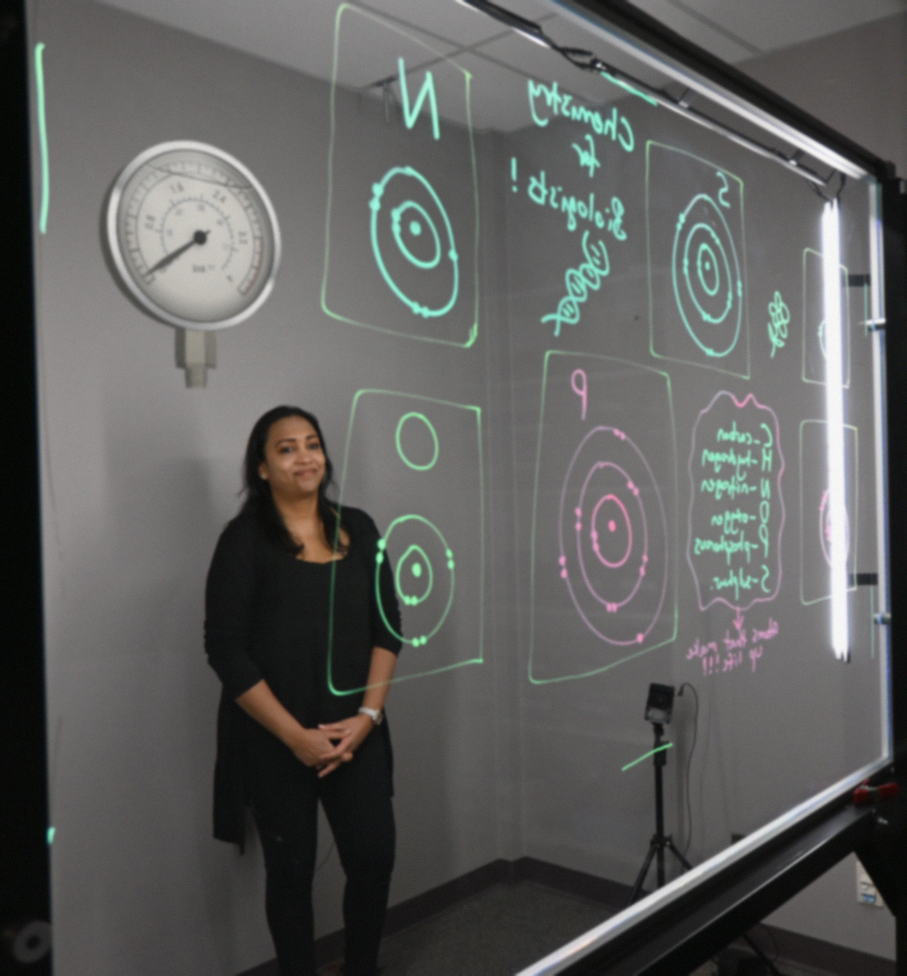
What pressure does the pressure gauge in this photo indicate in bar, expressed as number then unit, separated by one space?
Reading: 0.1 bar
